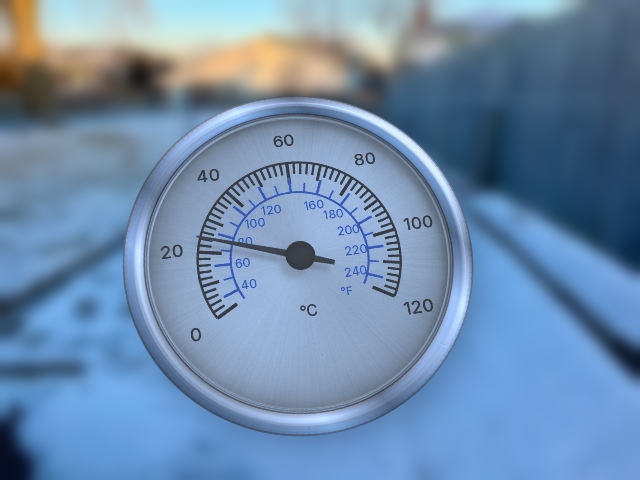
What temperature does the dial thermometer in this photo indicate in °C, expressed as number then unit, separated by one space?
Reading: 24 °C
